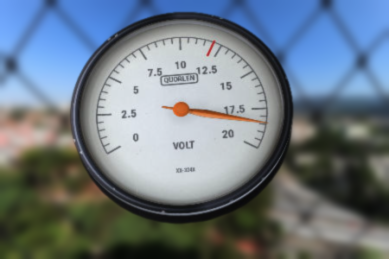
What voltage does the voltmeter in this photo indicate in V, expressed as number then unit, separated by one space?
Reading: 18.5 V
